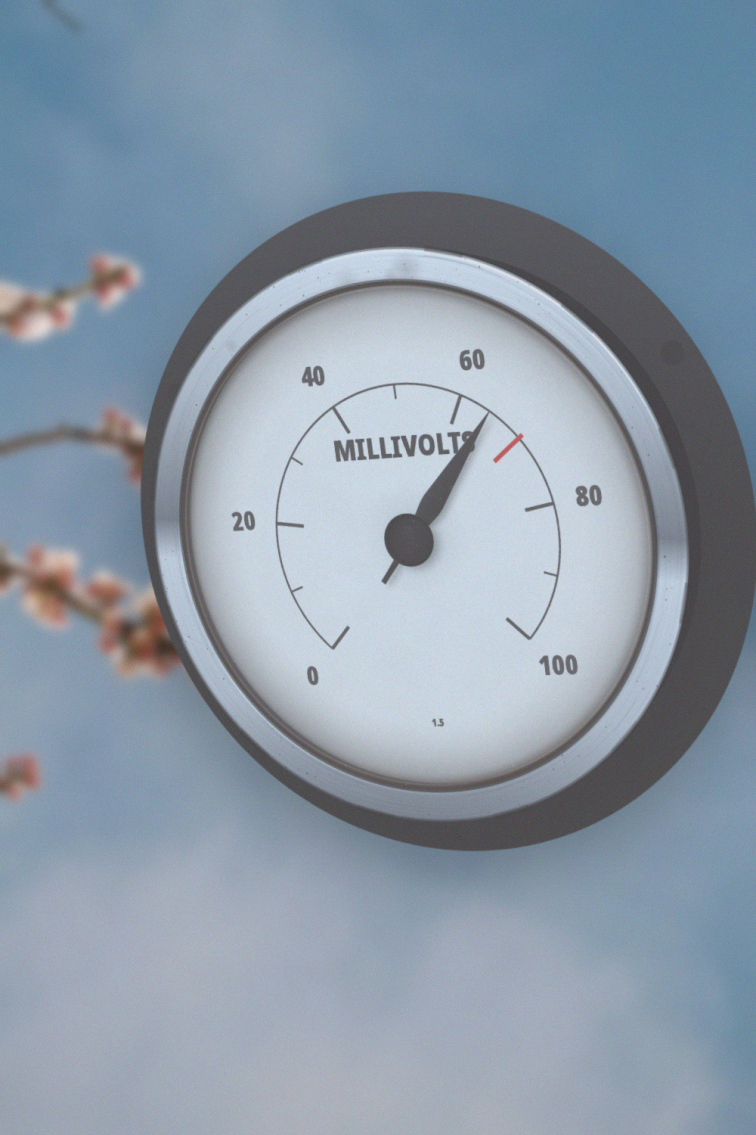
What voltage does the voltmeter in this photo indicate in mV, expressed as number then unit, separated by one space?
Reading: 65 mV
